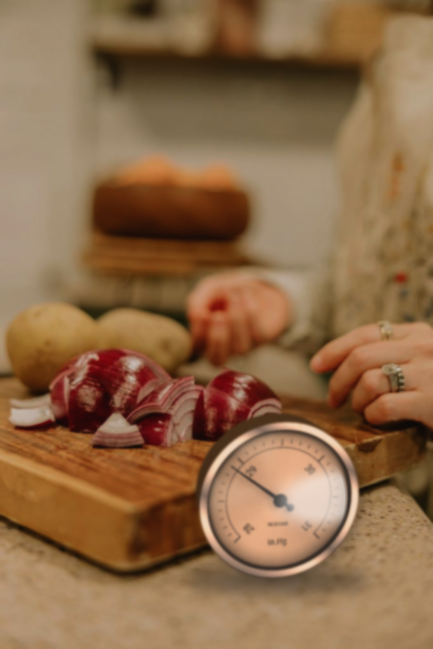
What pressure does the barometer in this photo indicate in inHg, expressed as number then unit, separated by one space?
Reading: 28.9 inHg
